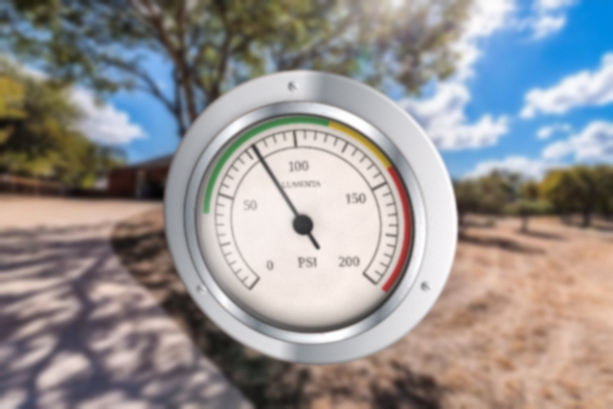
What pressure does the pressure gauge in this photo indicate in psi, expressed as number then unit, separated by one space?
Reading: 80 psi
